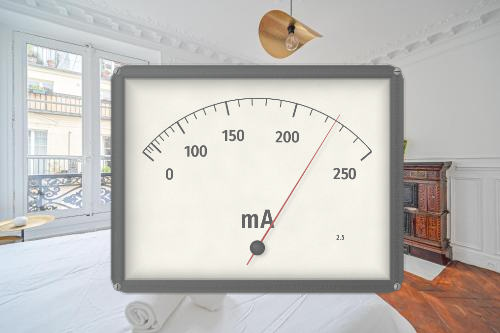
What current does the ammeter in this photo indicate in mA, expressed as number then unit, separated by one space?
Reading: 225 mA
